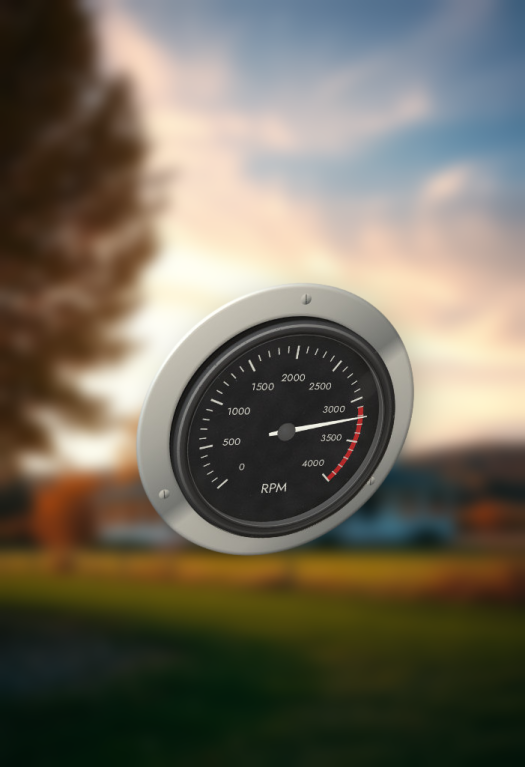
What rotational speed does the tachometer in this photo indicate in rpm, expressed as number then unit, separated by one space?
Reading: 3200 rpm
